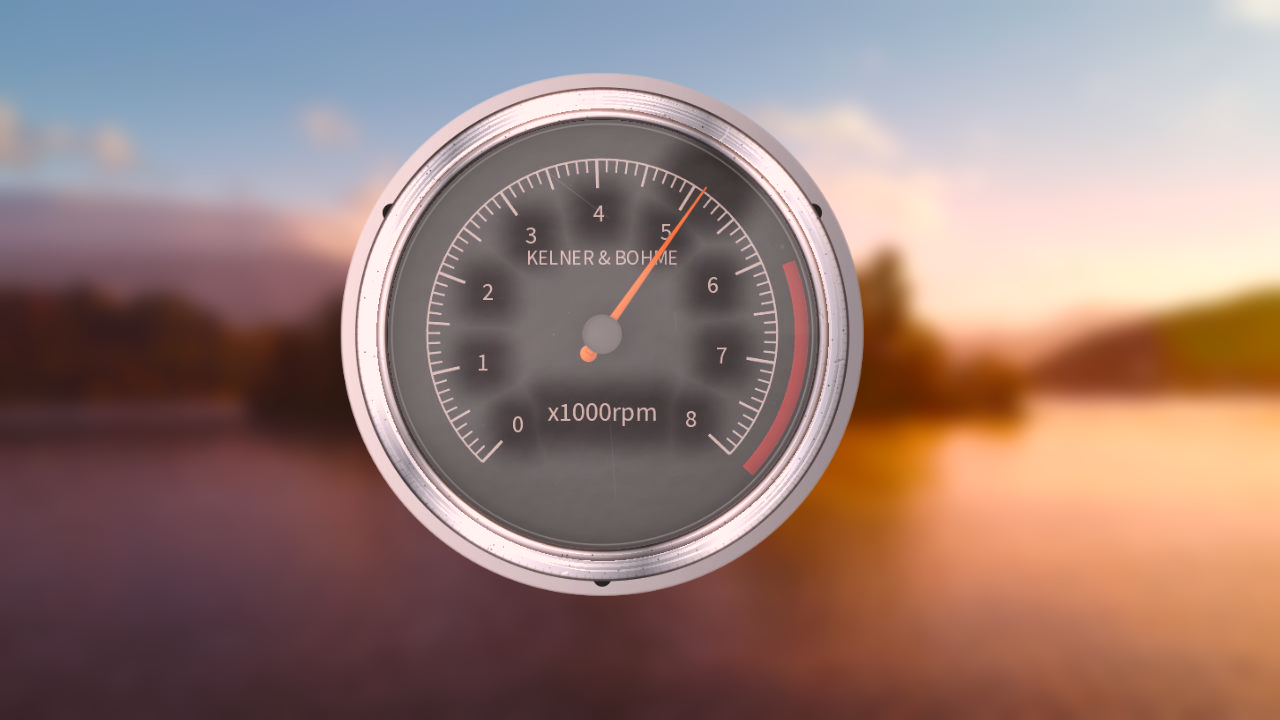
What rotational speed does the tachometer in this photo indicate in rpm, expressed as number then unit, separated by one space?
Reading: 5100 rpm
